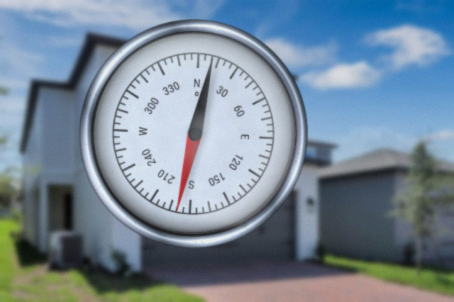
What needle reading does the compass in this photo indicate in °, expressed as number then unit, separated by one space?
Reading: 190 °
